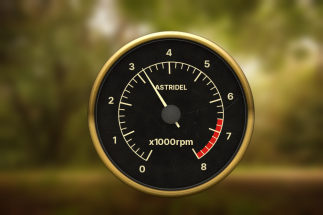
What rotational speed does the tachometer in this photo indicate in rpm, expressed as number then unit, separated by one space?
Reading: 3200 rpm
